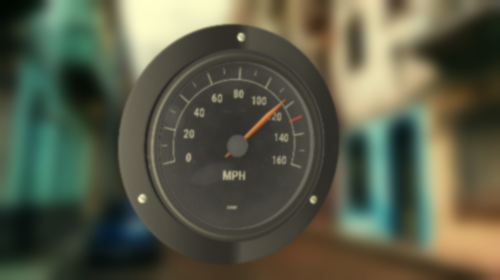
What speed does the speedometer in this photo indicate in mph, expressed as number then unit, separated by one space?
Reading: 115 mph
